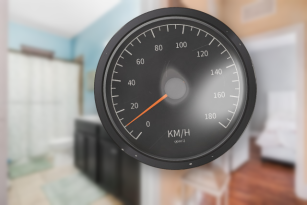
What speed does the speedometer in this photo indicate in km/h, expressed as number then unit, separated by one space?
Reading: 10 km/h
